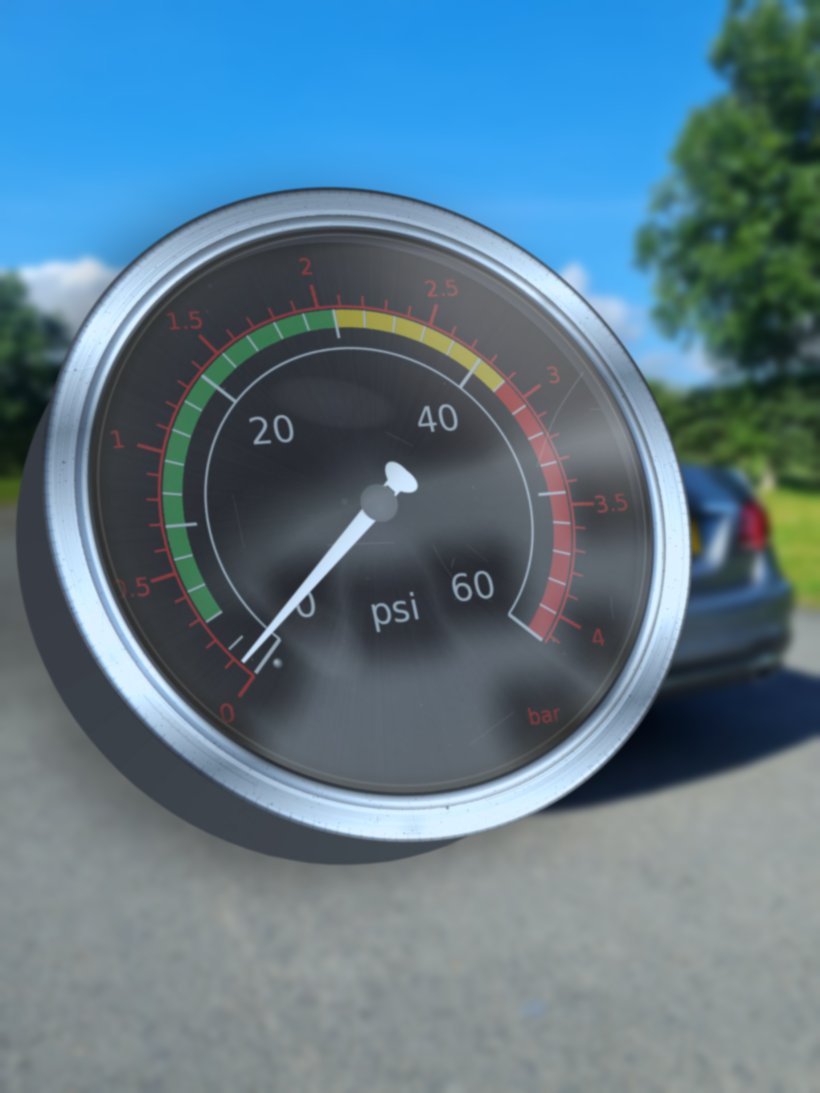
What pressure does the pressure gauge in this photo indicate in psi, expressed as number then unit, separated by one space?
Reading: 1 psi
